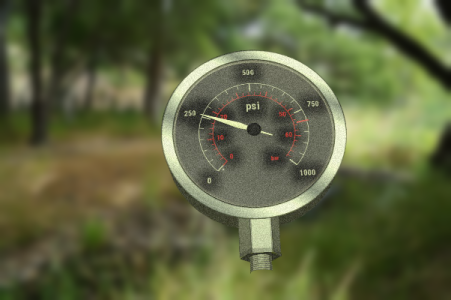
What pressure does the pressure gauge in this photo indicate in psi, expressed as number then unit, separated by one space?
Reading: 250 psi
